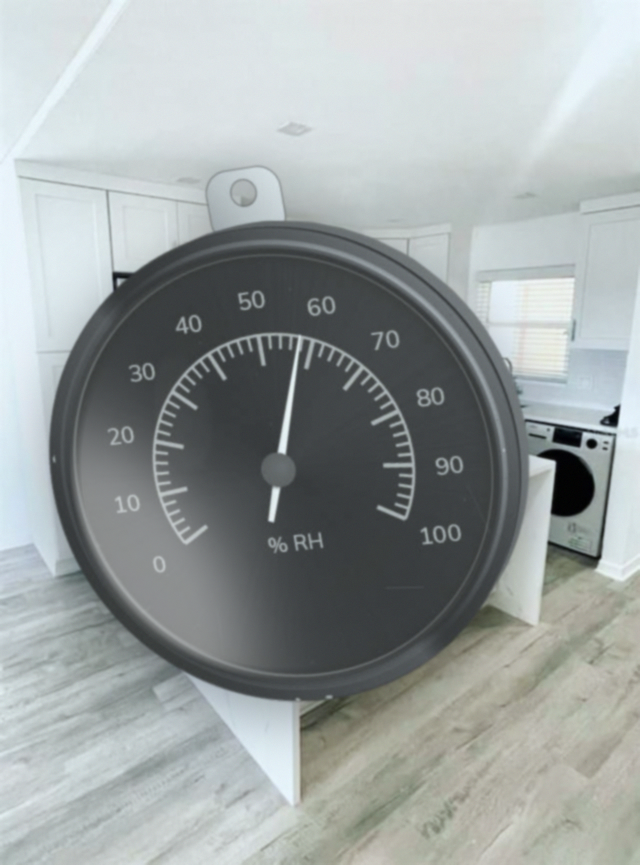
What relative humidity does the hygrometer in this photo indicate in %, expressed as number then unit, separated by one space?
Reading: 58 %
